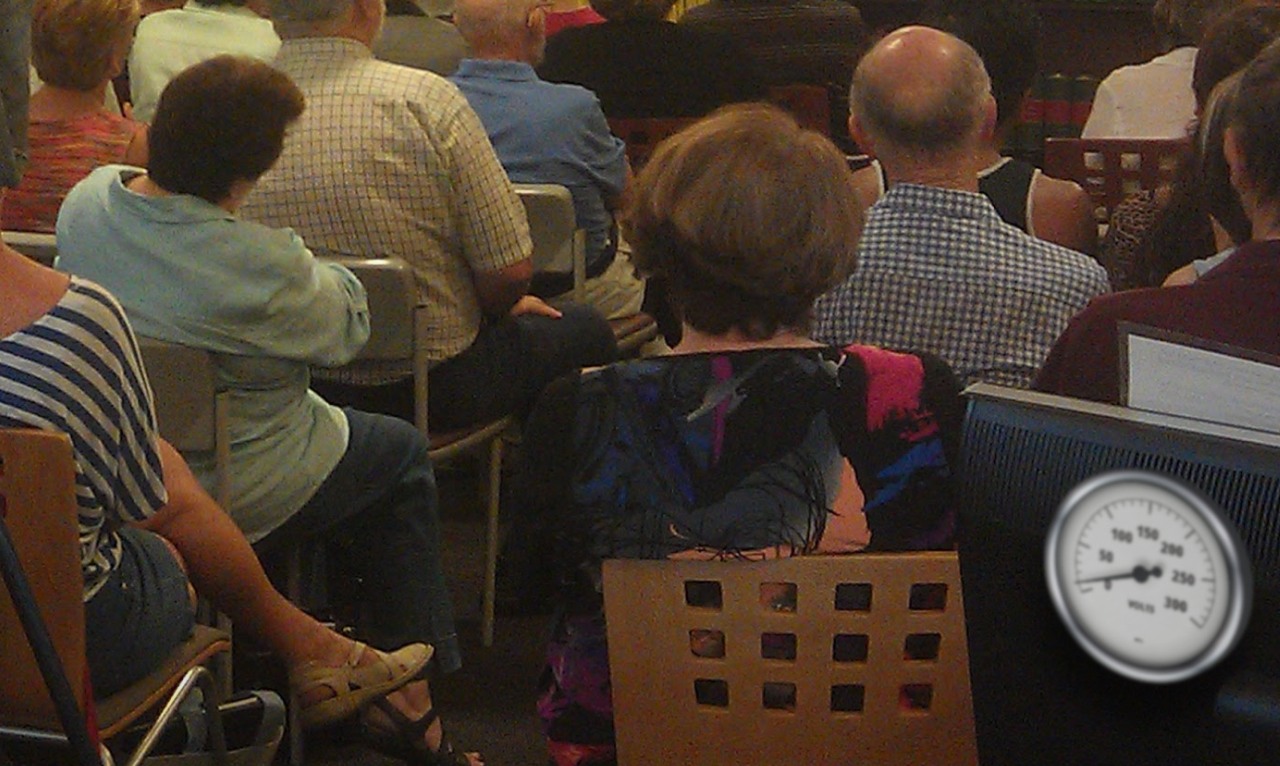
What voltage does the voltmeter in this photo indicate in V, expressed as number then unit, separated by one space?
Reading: 10 V
